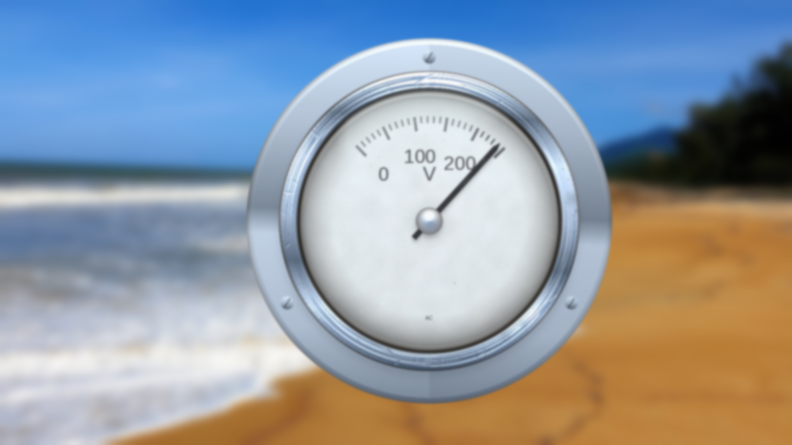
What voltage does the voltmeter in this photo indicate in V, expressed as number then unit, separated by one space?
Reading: 240 V
